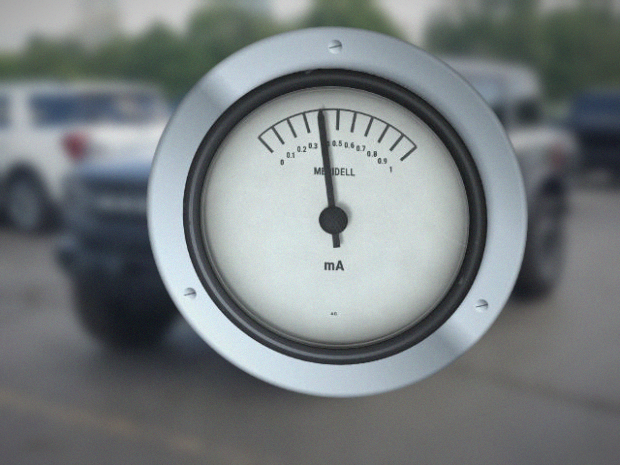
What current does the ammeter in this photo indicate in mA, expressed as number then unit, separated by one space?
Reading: 0.4 mA
